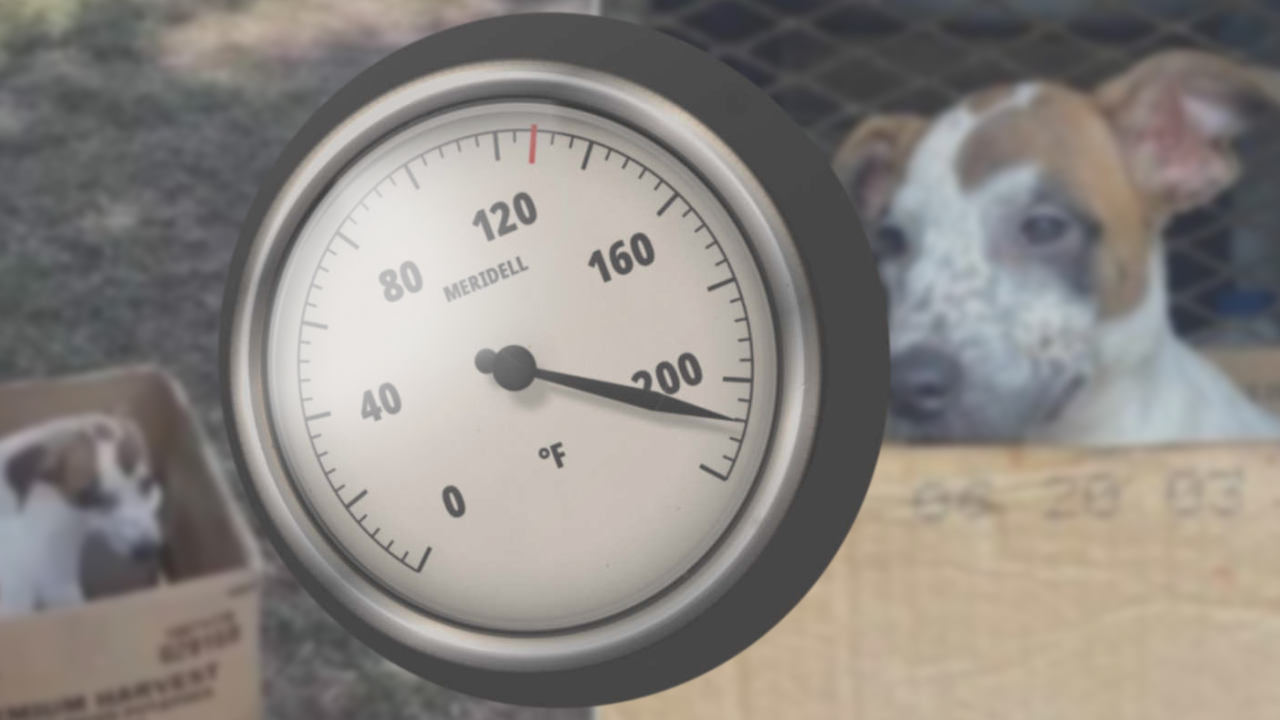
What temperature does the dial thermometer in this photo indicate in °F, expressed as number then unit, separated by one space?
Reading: 208 °F
